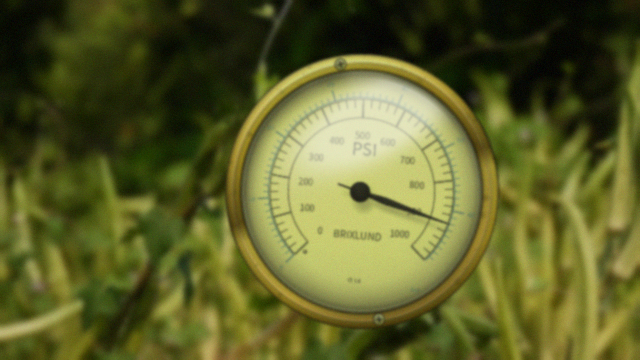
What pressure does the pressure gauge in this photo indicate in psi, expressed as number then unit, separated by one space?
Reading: 900 psi
